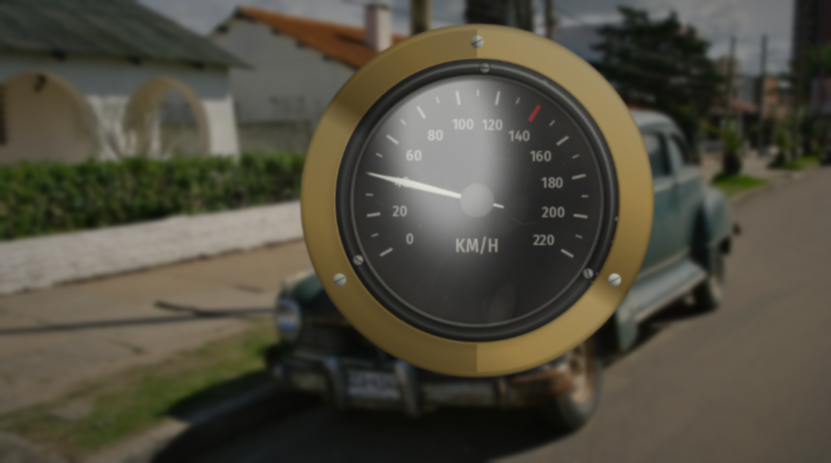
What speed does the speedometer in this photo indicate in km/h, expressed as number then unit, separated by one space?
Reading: 40 km/h
